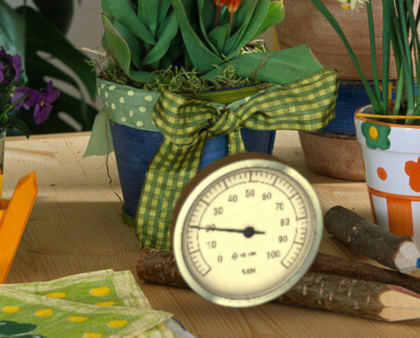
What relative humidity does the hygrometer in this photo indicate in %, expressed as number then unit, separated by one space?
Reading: 20 %
